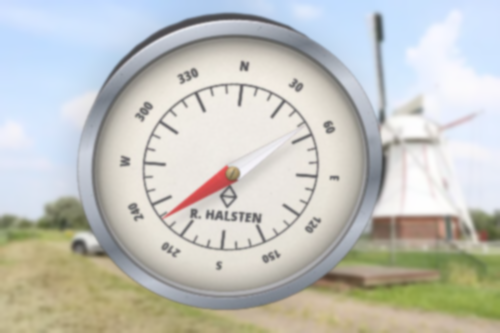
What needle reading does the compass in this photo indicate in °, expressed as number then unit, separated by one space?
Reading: 230 °
